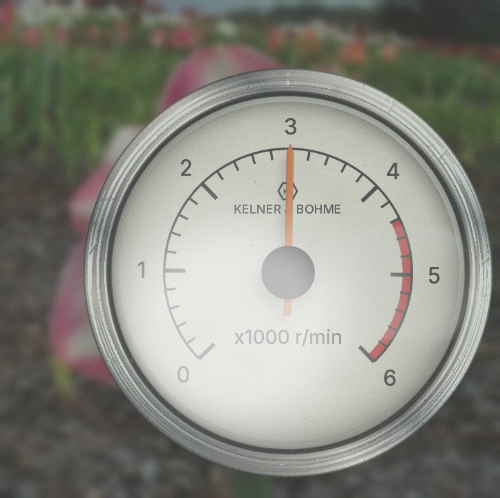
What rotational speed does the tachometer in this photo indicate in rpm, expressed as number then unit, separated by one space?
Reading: 3000 rpm
